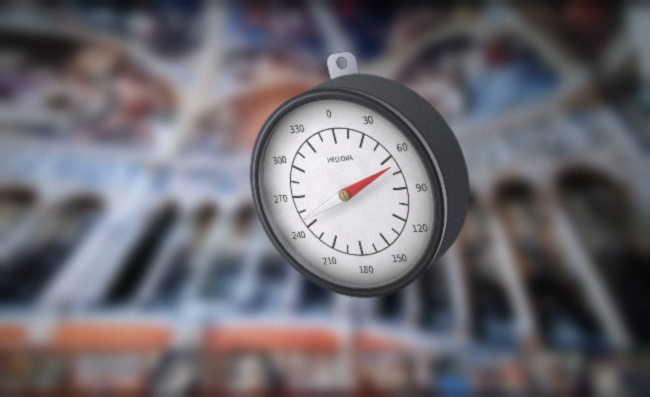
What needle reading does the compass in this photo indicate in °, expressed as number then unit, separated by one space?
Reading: 67.5 °
